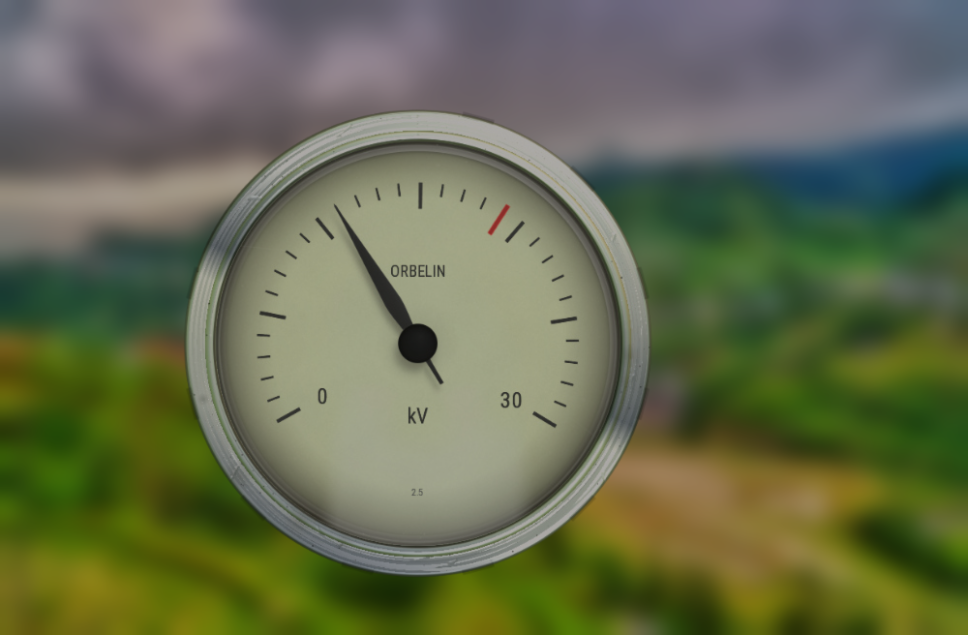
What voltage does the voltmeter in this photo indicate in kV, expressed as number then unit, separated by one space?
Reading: 11 kV
